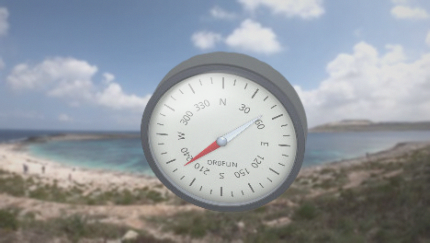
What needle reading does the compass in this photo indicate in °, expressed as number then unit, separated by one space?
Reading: 230 °
